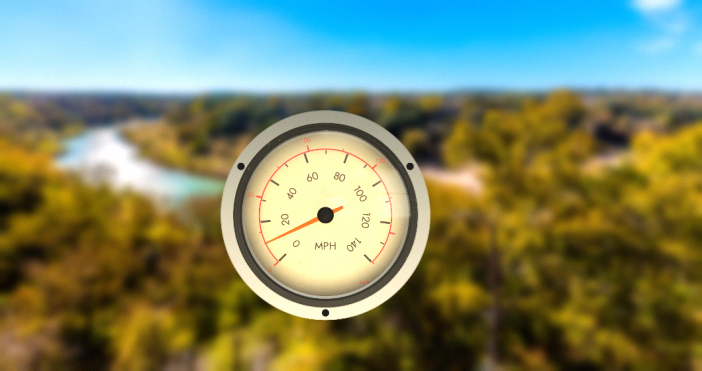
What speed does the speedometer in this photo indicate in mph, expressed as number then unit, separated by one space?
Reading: 10 mph
